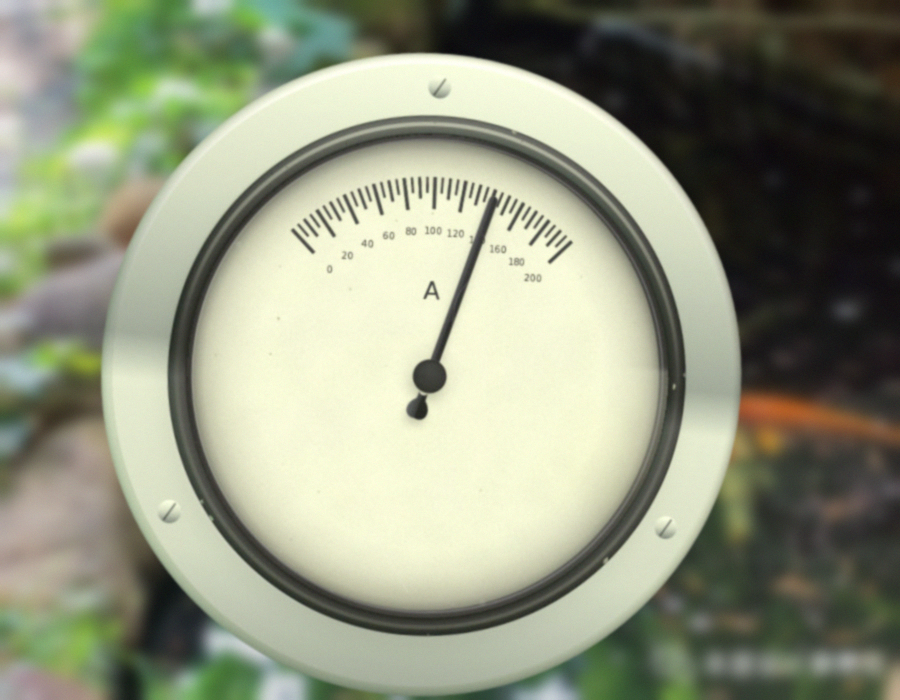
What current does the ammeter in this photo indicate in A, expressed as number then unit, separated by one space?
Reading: 140 A
